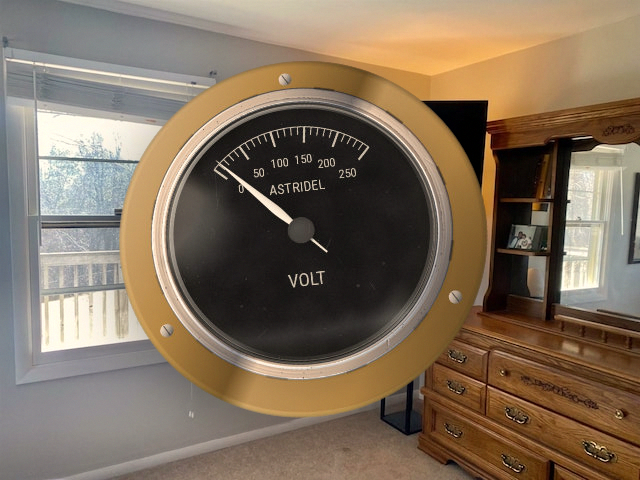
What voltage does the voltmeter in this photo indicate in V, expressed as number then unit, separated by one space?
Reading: 10 V
